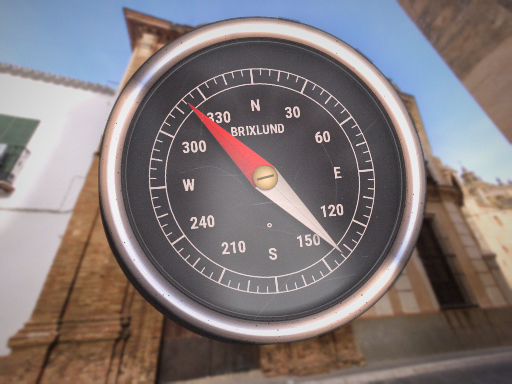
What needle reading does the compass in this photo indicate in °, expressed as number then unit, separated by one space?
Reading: 320 °
